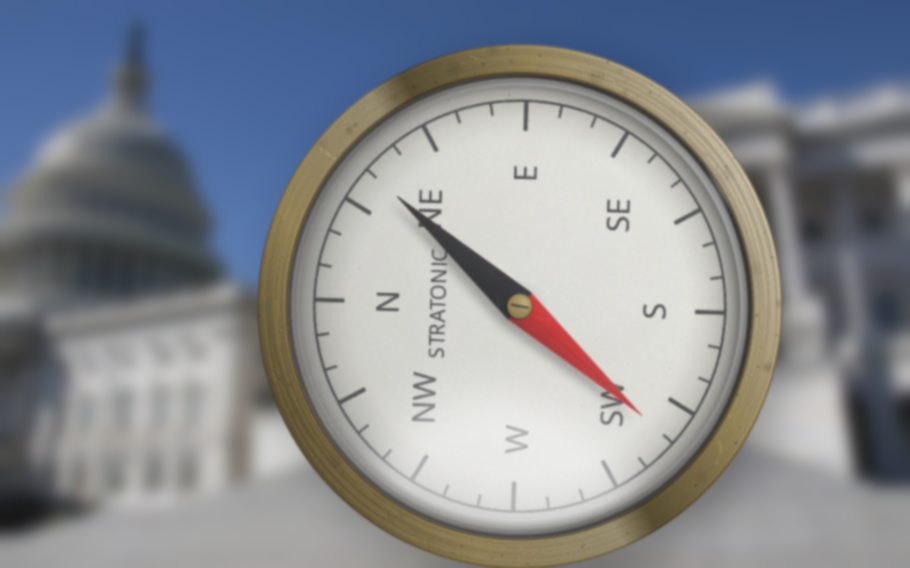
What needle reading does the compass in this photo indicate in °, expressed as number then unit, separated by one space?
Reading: 220 °
